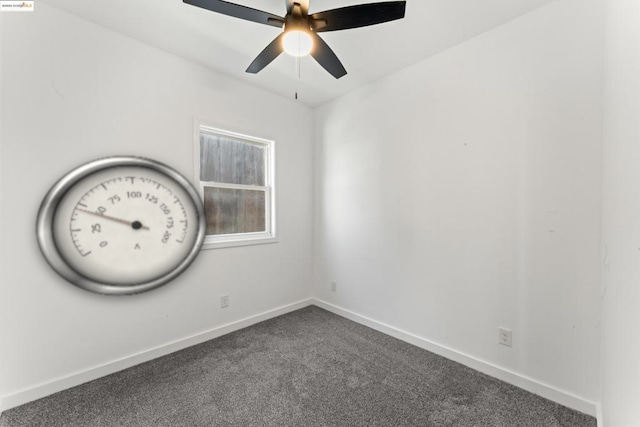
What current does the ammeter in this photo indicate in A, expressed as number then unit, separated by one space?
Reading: 45 A
